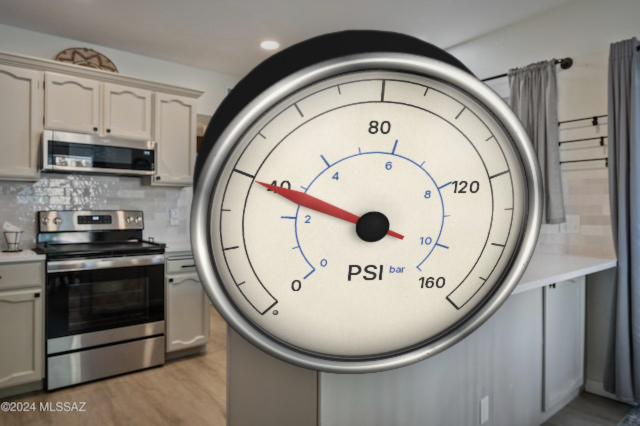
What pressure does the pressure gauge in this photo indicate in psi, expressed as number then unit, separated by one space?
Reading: 40 psi
